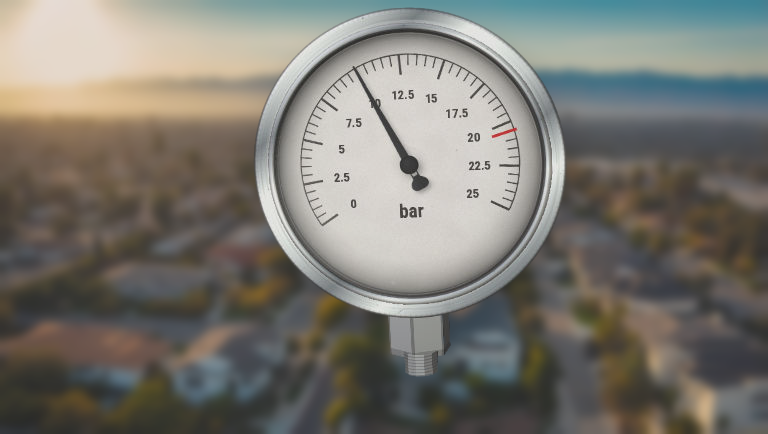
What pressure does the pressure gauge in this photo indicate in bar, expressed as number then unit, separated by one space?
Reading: 10 bar
